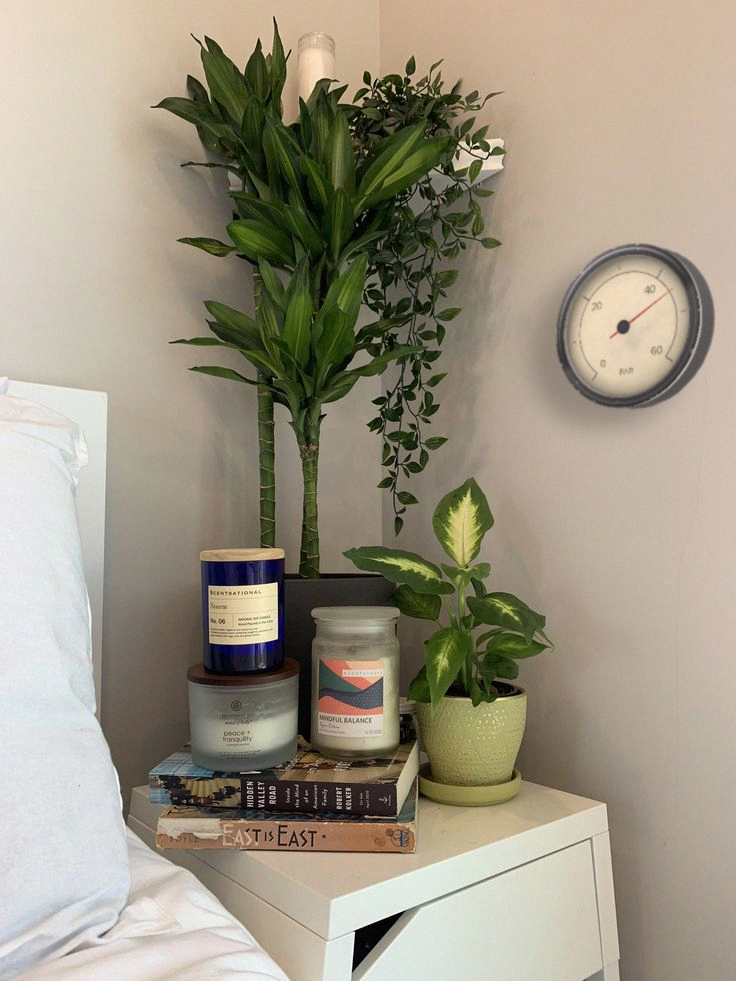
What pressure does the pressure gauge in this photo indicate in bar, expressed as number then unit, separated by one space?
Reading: 45 bar
